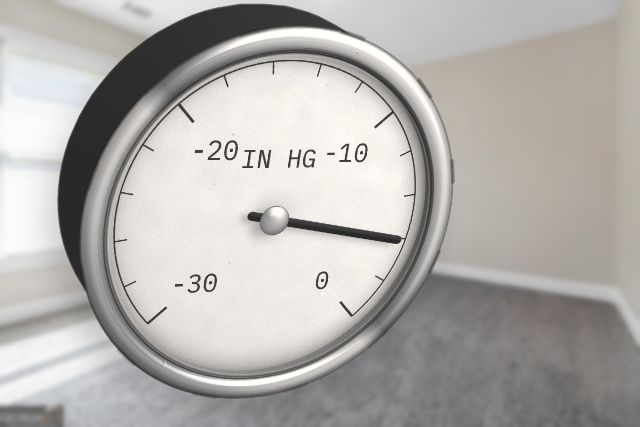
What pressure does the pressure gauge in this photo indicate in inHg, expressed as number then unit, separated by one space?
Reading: -4 inHg
